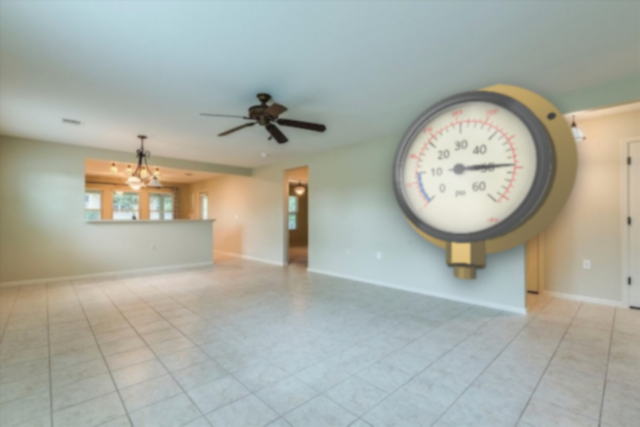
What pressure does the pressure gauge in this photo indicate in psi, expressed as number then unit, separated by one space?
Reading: 50 psi
